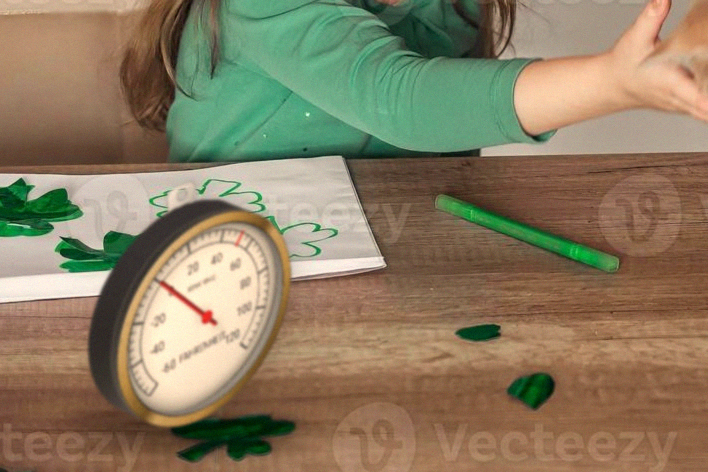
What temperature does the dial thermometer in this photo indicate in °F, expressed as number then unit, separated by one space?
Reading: 0 °F
